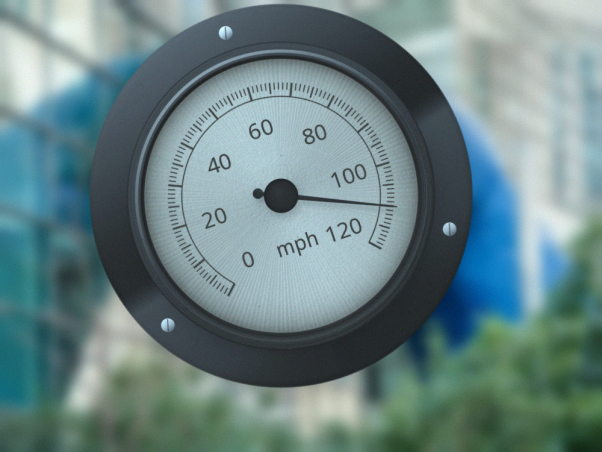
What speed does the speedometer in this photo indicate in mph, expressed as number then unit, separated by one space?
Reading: 110 mph
